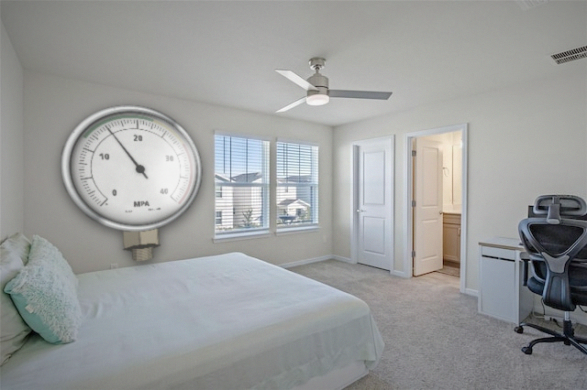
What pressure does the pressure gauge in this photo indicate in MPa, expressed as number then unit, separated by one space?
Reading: 15 MPa
